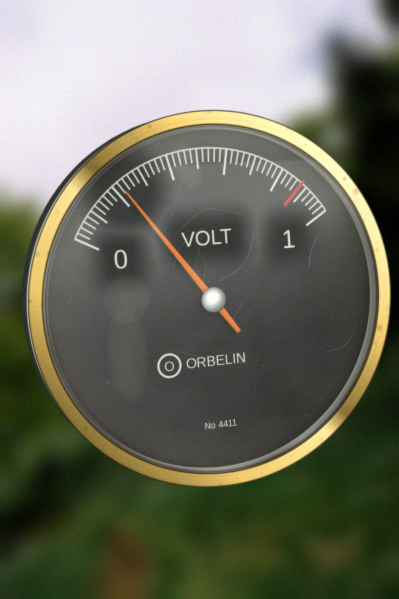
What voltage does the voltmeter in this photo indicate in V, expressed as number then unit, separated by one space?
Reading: 0.22 V
